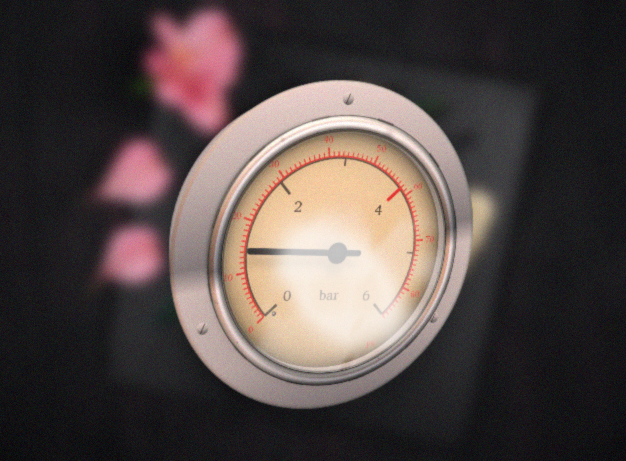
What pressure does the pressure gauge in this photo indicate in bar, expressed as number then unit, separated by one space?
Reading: 1 bar
